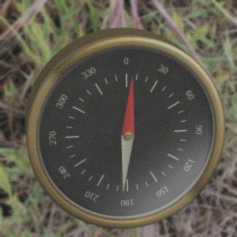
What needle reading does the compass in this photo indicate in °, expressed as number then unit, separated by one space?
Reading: 5 °
